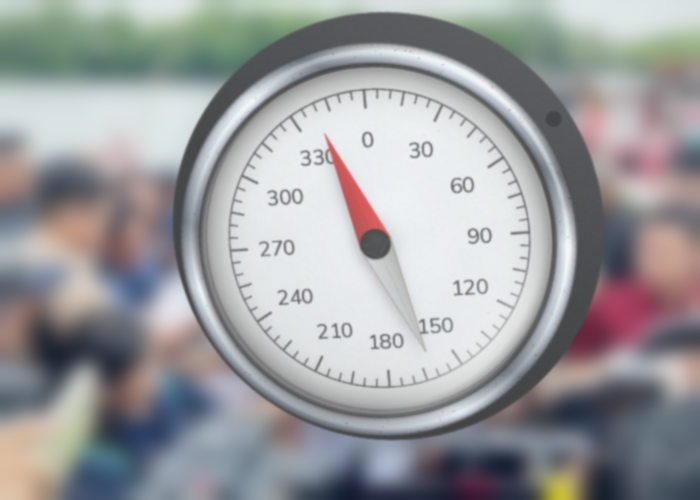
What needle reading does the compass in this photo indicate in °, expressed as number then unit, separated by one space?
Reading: 340 °
